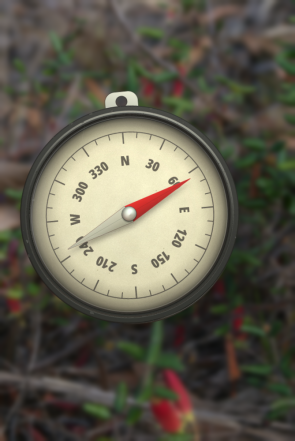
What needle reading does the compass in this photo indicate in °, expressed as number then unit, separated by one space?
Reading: 65 °
